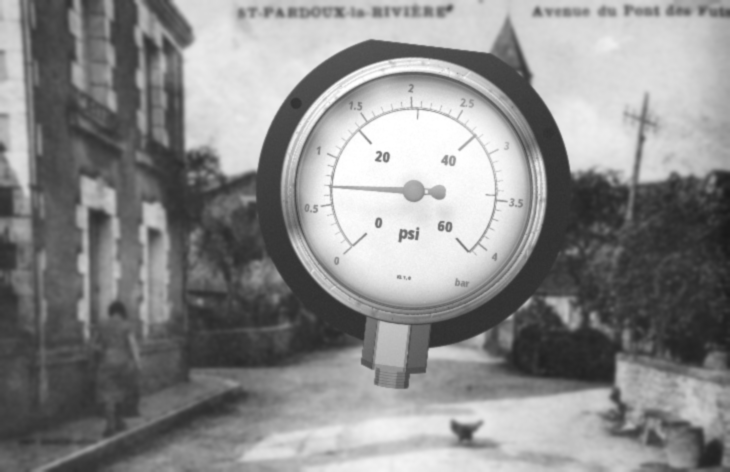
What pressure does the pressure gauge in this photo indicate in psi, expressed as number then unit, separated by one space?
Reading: 10 psi
